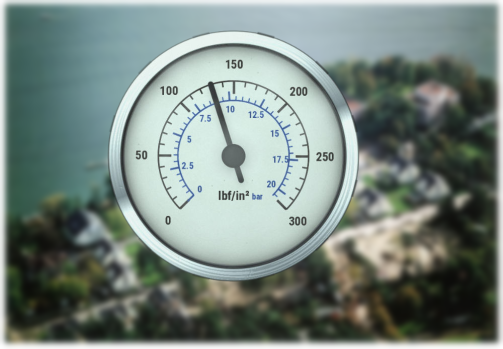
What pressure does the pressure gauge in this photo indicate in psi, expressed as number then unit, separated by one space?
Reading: 130 psi
